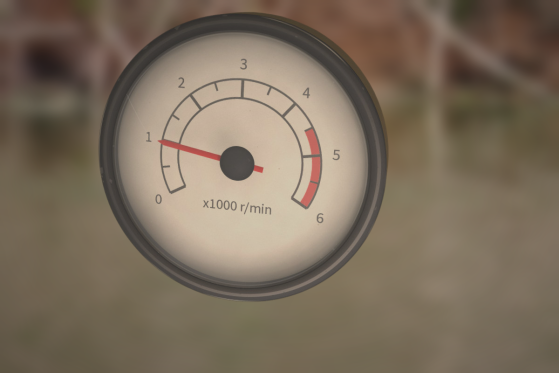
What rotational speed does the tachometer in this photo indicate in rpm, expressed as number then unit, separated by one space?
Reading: 1000 rpm
